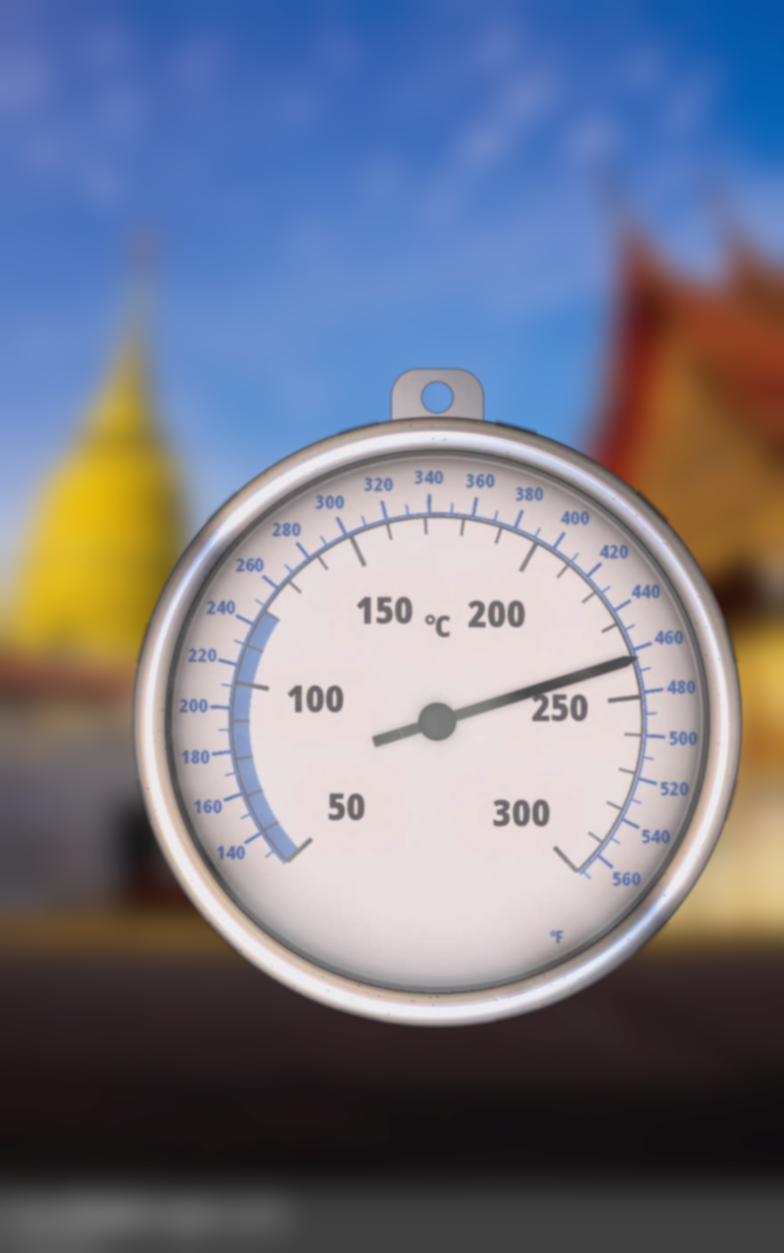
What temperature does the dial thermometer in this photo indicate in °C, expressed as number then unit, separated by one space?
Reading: 240 °C
